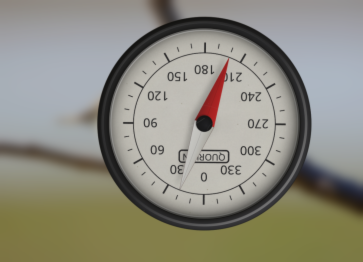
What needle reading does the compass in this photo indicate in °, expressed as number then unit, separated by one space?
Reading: 200 °
